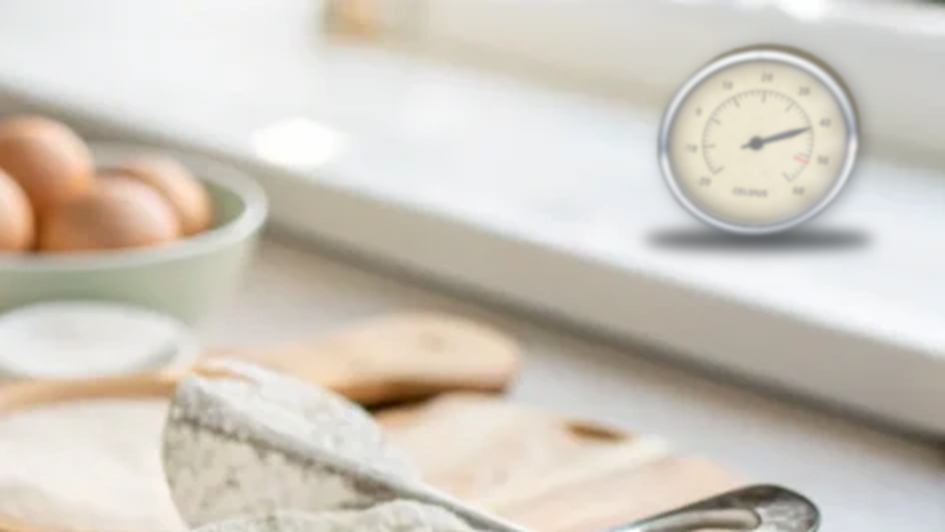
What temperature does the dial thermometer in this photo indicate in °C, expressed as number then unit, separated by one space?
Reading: 40 °C
